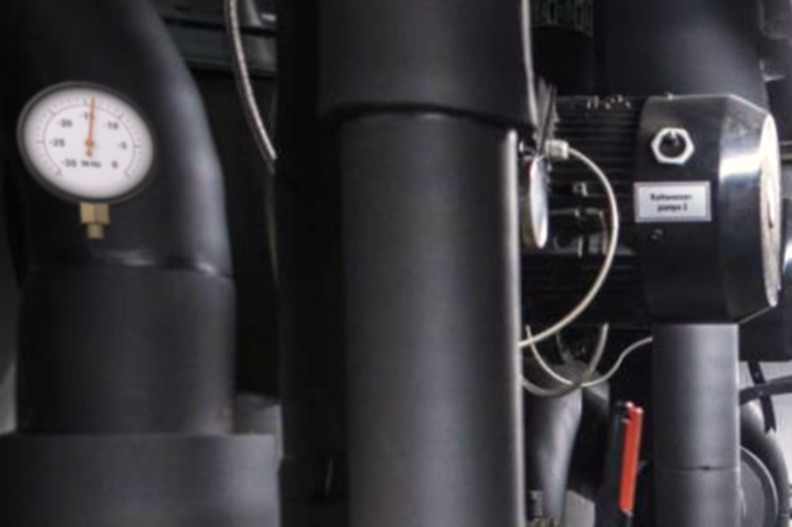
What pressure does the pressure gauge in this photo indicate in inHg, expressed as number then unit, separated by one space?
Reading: -14 inHg
